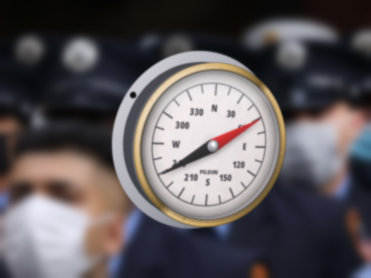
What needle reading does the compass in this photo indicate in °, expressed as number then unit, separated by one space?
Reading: 60 °
